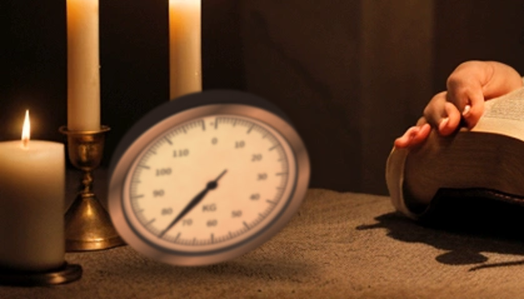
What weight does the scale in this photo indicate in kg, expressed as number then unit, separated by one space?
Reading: 75 kg
